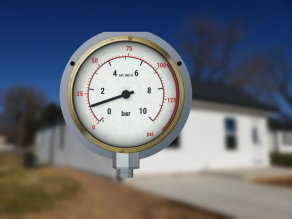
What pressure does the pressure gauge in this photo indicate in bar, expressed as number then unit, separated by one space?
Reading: 1 bar
